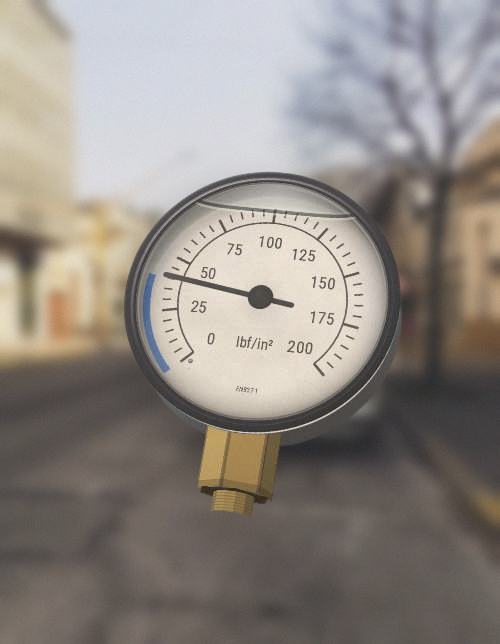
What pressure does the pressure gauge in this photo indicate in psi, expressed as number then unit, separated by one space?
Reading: 40 psi
